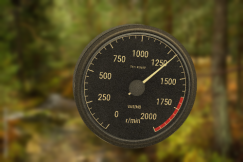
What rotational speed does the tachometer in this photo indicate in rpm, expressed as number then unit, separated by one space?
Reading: 1300 rpm
